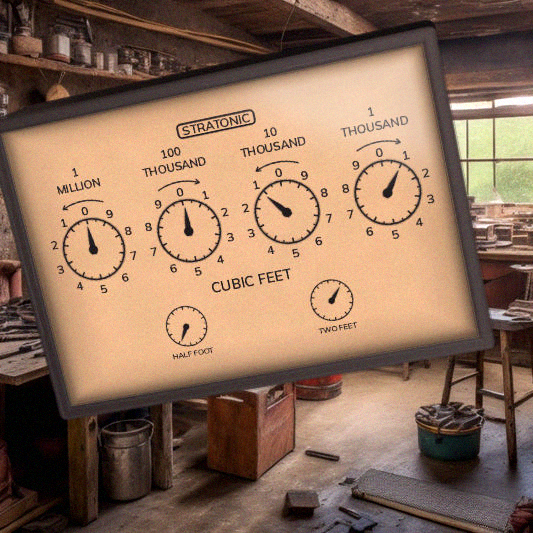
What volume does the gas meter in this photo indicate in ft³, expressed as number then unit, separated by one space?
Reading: 1100 ft³
